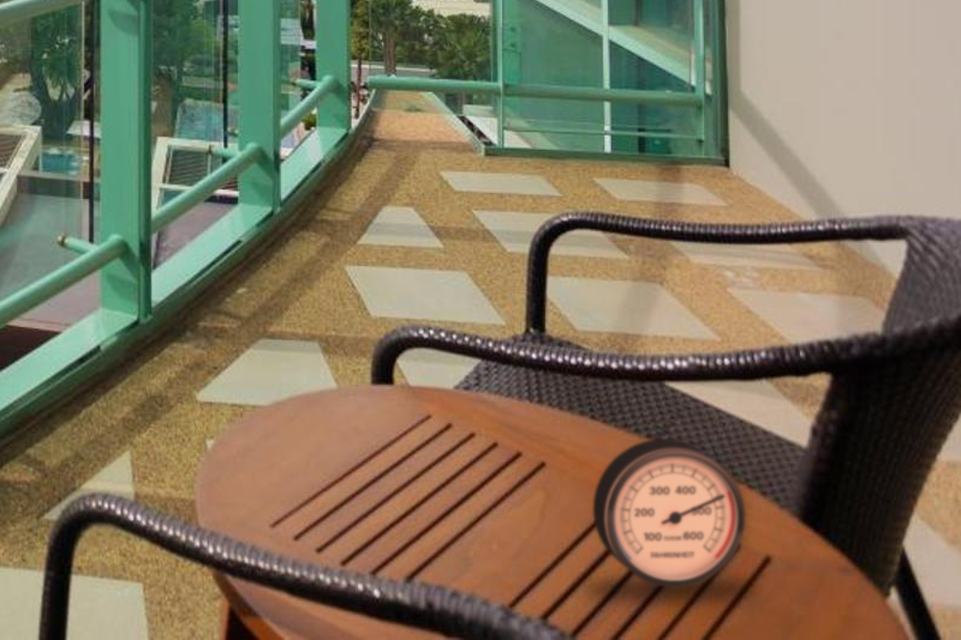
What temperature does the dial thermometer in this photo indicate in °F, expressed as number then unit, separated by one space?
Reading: 475 °F
